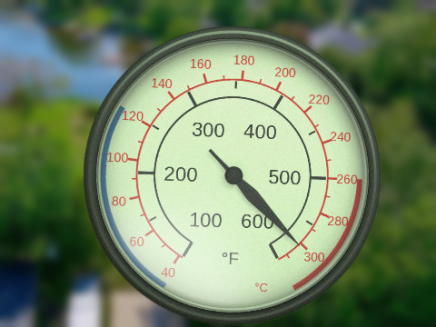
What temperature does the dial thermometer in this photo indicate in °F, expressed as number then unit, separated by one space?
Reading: 575 °F
